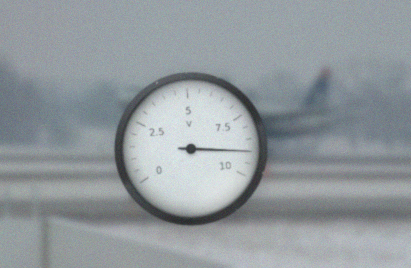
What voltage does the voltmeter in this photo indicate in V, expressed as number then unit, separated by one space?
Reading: 9 V
